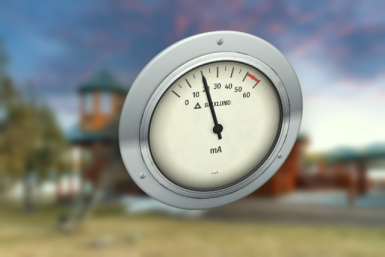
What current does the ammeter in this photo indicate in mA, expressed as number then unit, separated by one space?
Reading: 20 mA
